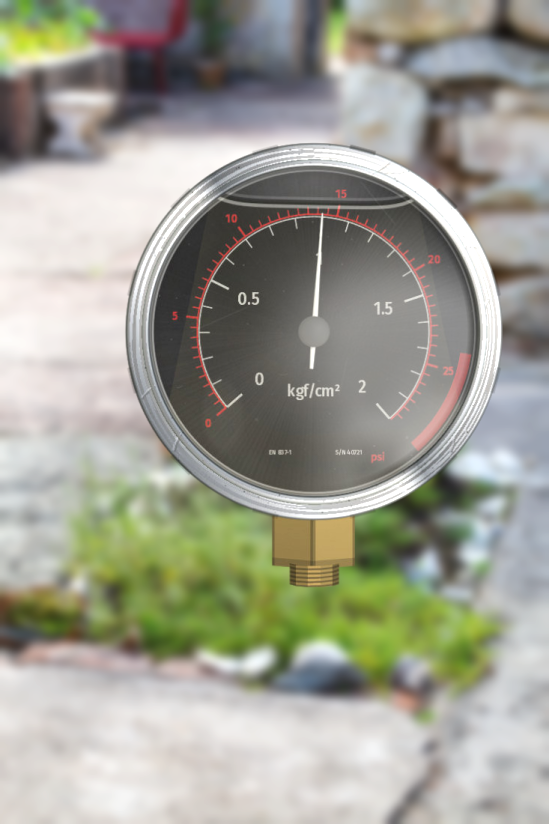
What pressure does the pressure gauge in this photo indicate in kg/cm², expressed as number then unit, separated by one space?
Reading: 1 kg/cm²
